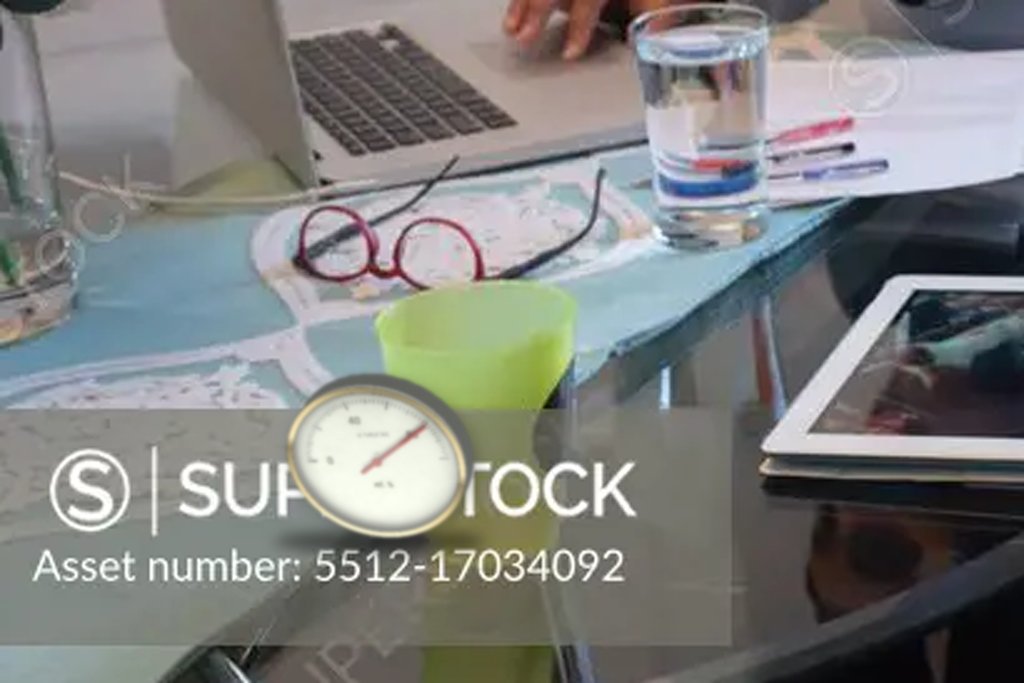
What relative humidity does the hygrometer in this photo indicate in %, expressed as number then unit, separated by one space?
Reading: 80 %
